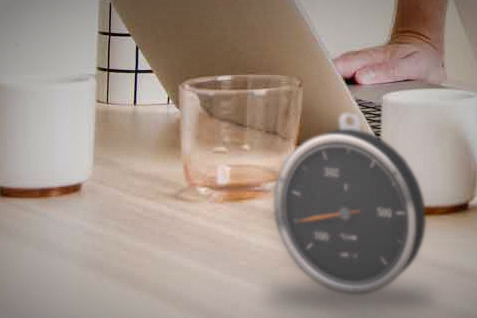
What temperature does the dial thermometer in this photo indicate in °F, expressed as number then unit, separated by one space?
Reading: 150 °F
